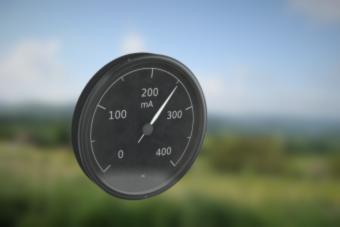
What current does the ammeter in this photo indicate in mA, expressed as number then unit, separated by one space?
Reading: 250 mA
